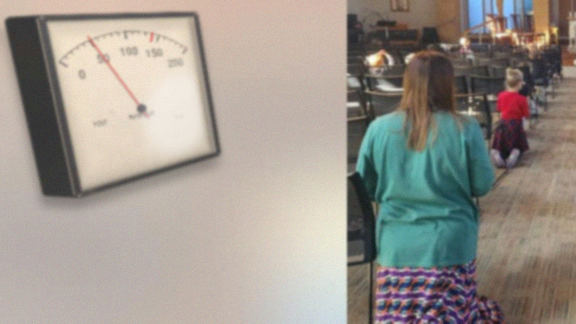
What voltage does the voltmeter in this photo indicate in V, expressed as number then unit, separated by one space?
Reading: 50 V
